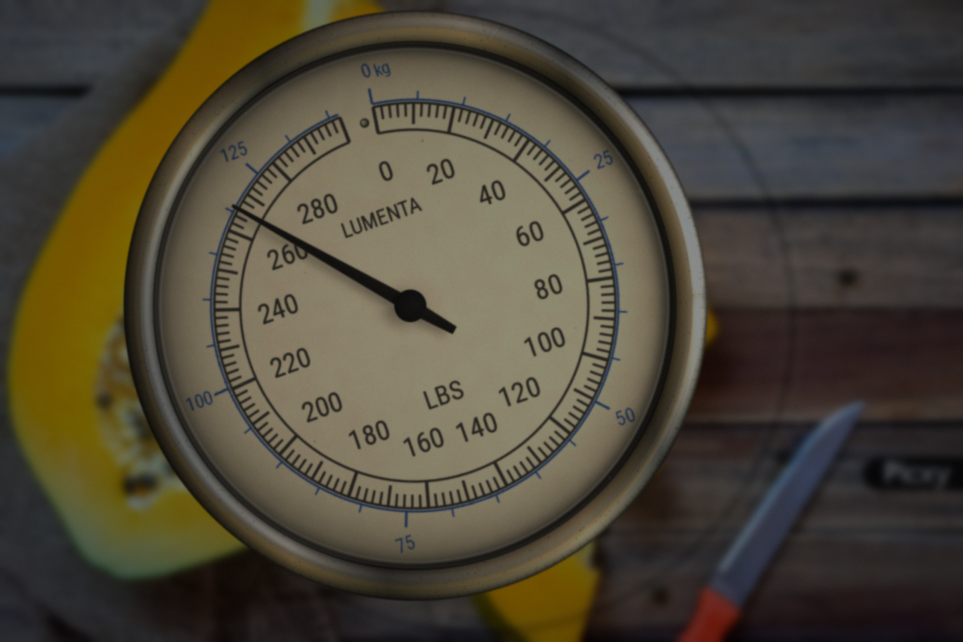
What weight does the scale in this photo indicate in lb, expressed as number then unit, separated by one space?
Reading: 266 lb
